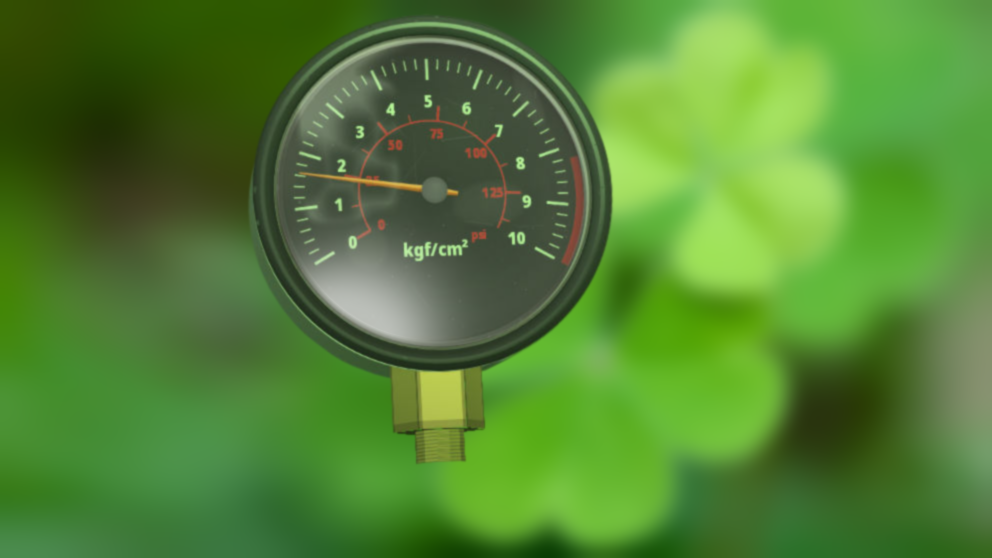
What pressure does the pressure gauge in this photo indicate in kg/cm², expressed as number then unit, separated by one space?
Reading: 1.6 kg/cm²
